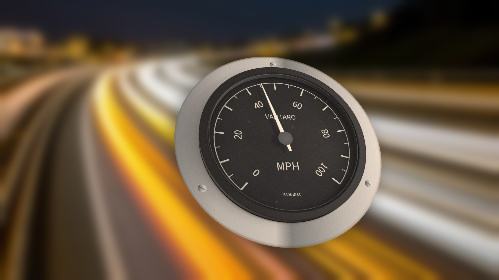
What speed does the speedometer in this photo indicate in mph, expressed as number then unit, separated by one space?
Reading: 45 mph
